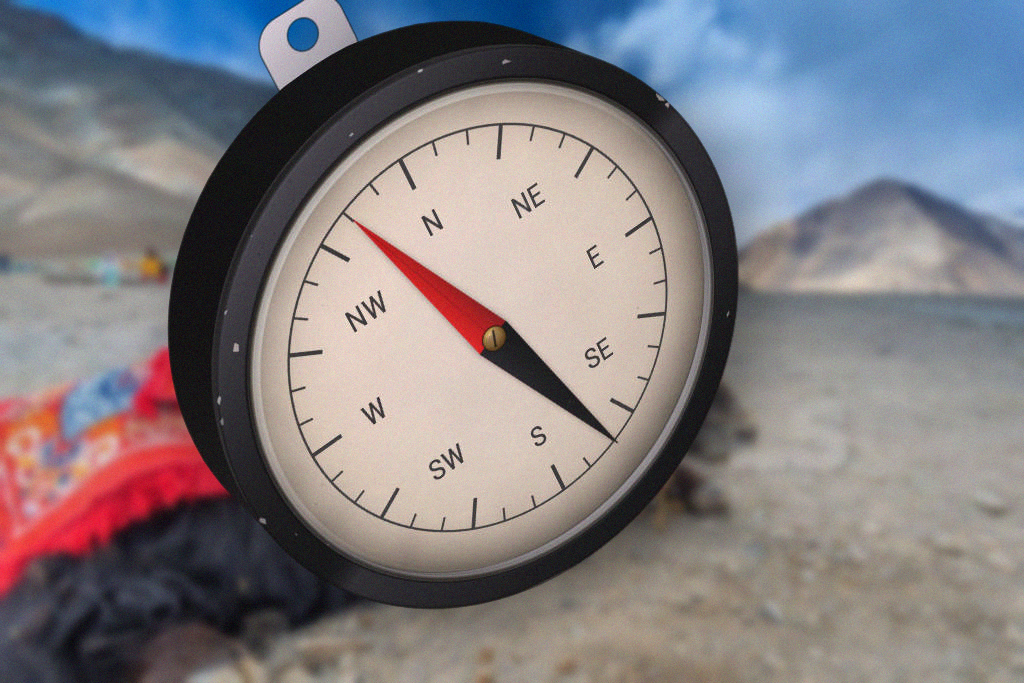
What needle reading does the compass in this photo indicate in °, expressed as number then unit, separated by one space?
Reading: 340 °
